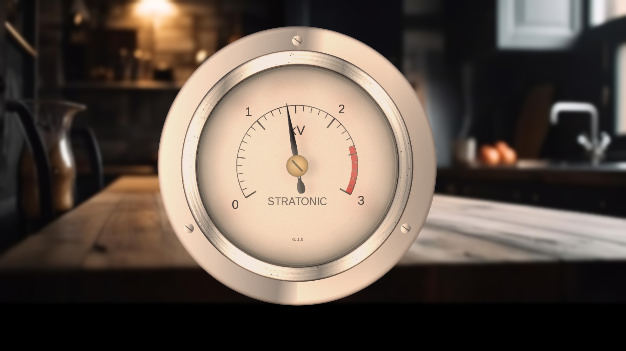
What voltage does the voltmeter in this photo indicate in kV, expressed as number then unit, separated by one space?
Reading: 1.4 kV
